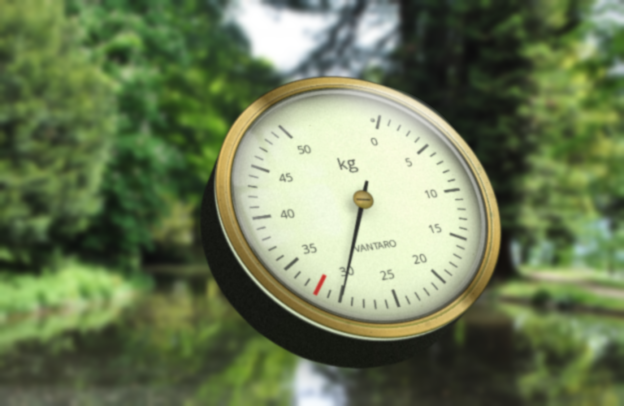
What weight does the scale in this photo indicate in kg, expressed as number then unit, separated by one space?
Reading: 30 kg
